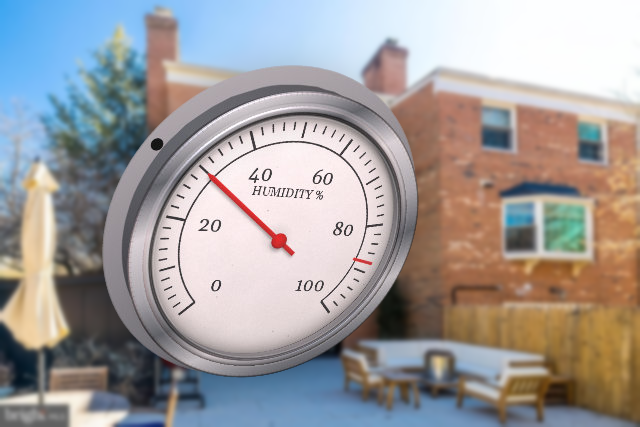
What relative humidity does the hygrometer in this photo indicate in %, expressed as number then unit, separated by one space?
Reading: 30 %
